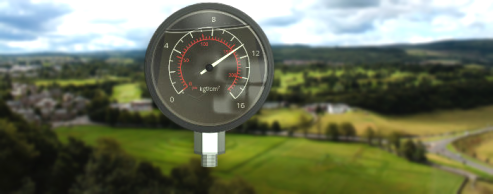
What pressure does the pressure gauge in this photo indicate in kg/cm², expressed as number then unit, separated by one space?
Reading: 11 kg/cm²
